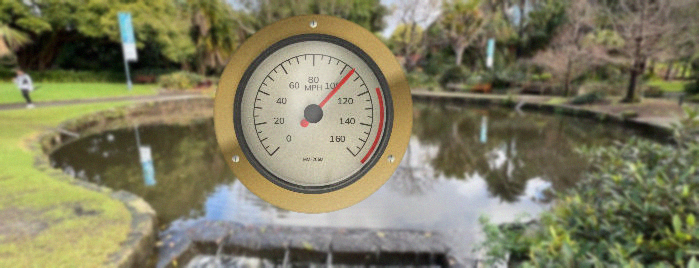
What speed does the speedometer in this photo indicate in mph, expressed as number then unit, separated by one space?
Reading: 105 mph
